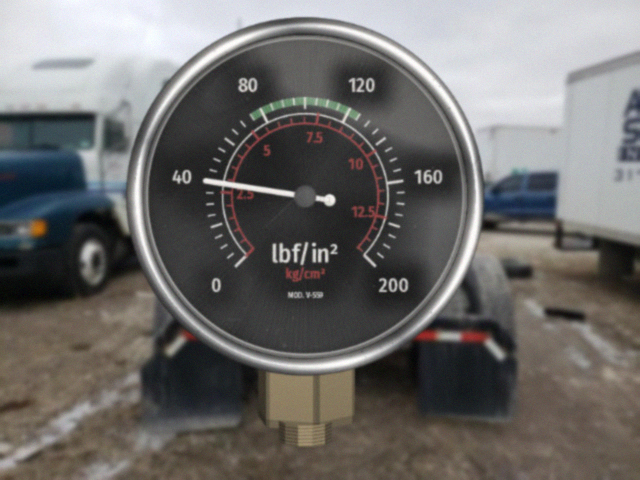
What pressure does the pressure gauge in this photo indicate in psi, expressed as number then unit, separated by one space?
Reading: 40 psi
